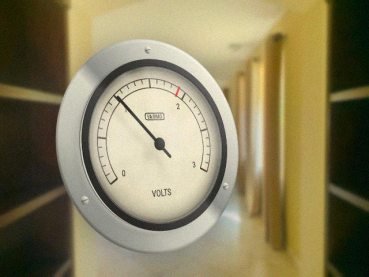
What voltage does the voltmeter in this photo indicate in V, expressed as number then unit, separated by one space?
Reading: 1 V
